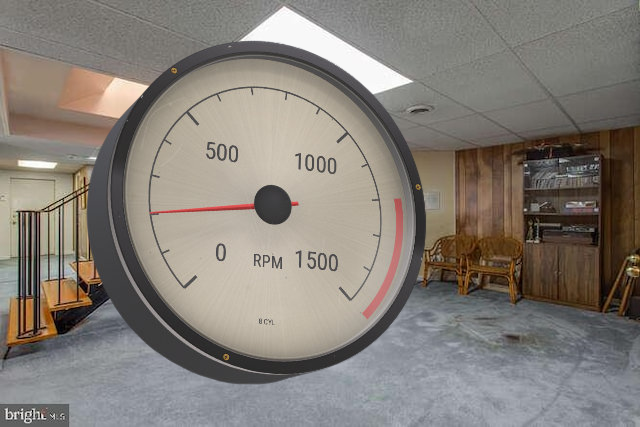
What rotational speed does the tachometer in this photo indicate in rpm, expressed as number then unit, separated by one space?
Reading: 200 rpm
